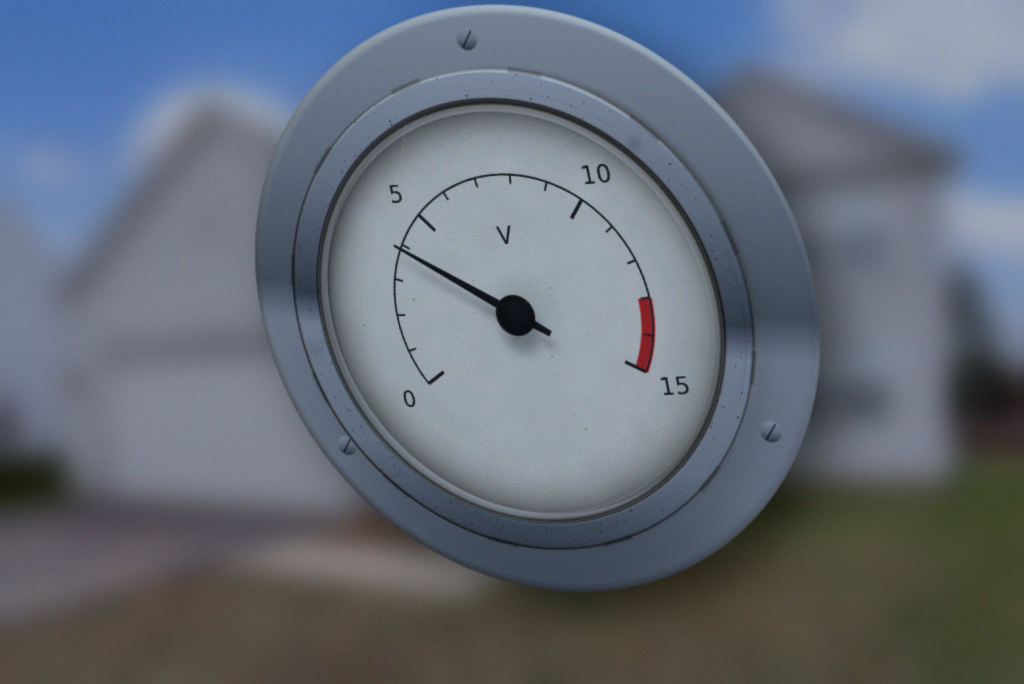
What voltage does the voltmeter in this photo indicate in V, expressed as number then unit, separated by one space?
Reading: 4 V
